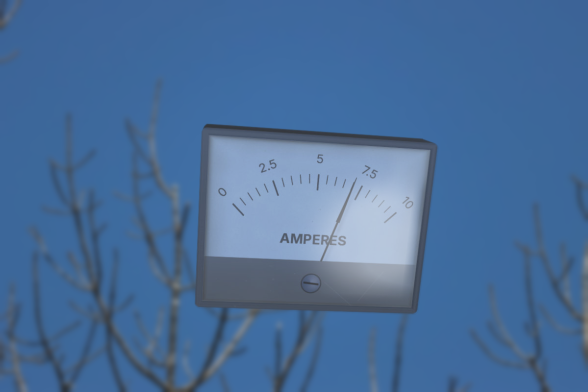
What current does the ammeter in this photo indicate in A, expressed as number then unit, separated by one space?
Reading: 7 A
